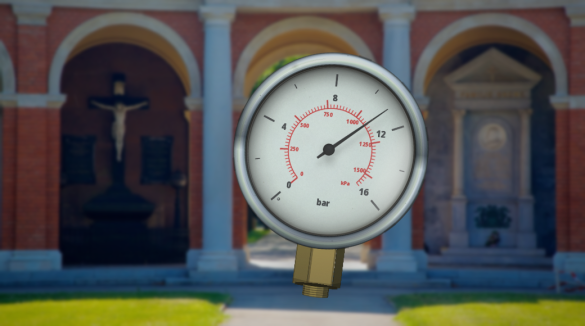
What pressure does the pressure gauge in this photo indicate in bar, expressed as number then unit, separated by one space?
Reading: 11 bar
